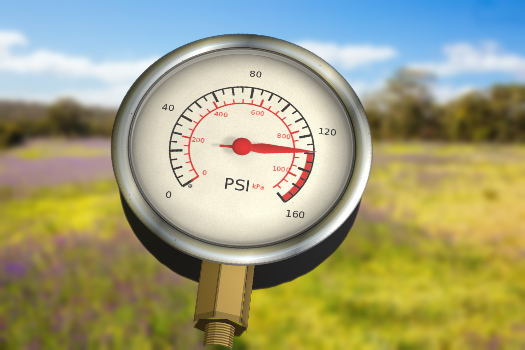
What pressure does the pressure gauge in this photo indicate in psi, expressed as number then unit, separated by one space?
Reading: 130 psi
